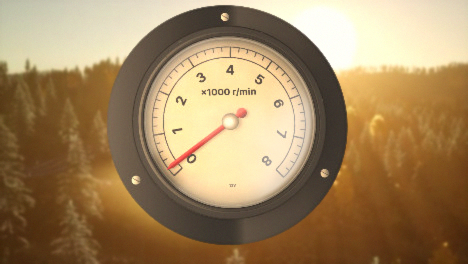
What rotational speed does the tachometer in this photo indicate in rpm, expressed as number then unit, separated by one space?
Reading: 200 rpm
